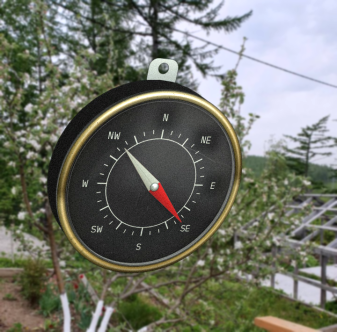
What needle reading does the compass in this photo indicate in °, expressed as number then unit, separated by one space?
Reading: 135 °
